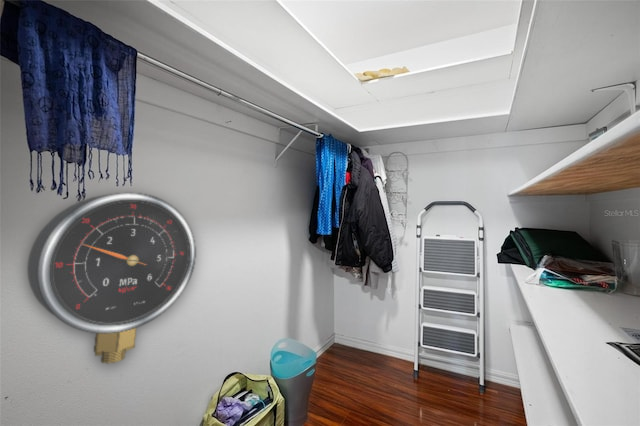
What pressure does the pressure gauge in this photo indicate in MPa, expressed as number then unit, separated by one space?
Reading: 1.5 MPa
